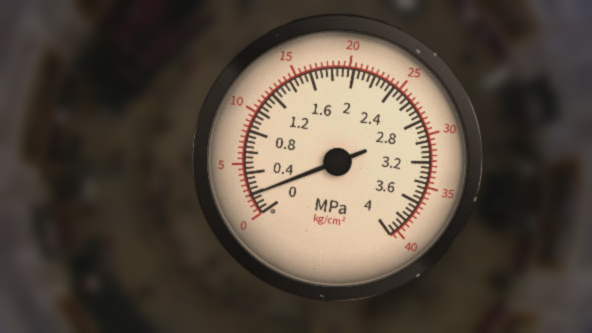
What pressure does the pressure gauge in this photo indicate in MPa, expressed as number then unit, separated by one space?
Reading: 0.2 MPa
